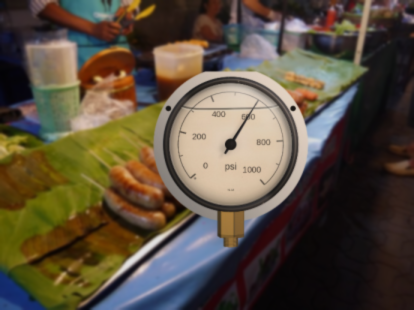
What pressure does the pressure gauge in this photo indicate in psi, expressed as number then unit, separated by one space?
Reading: 600 psi
